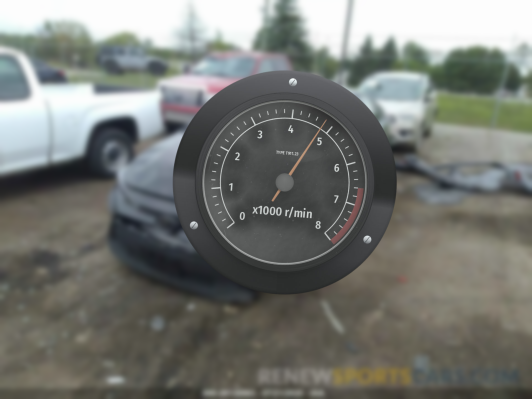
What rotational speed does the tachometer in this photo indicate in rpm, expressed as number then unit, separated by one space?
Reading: 4800 rpm
